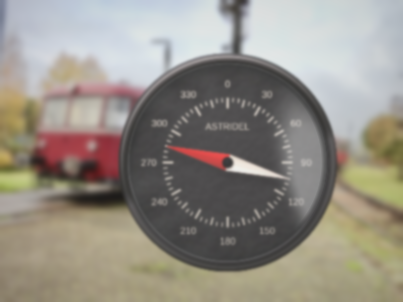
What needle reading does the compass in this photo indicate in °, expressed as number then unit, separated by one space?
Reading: 285 °
